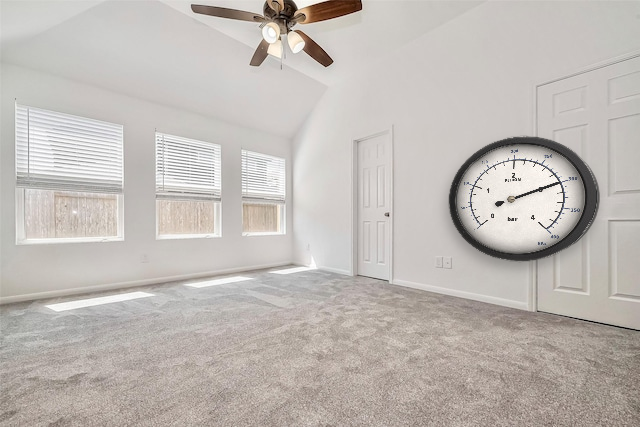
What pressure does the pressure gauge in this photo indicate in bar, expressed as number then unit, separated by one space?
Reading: 3 bar
